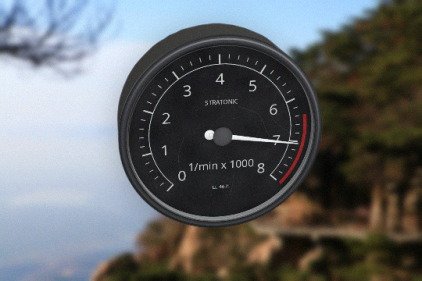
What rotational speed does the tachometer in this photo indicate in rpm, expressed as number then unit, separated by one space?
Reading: 7000 rpm
